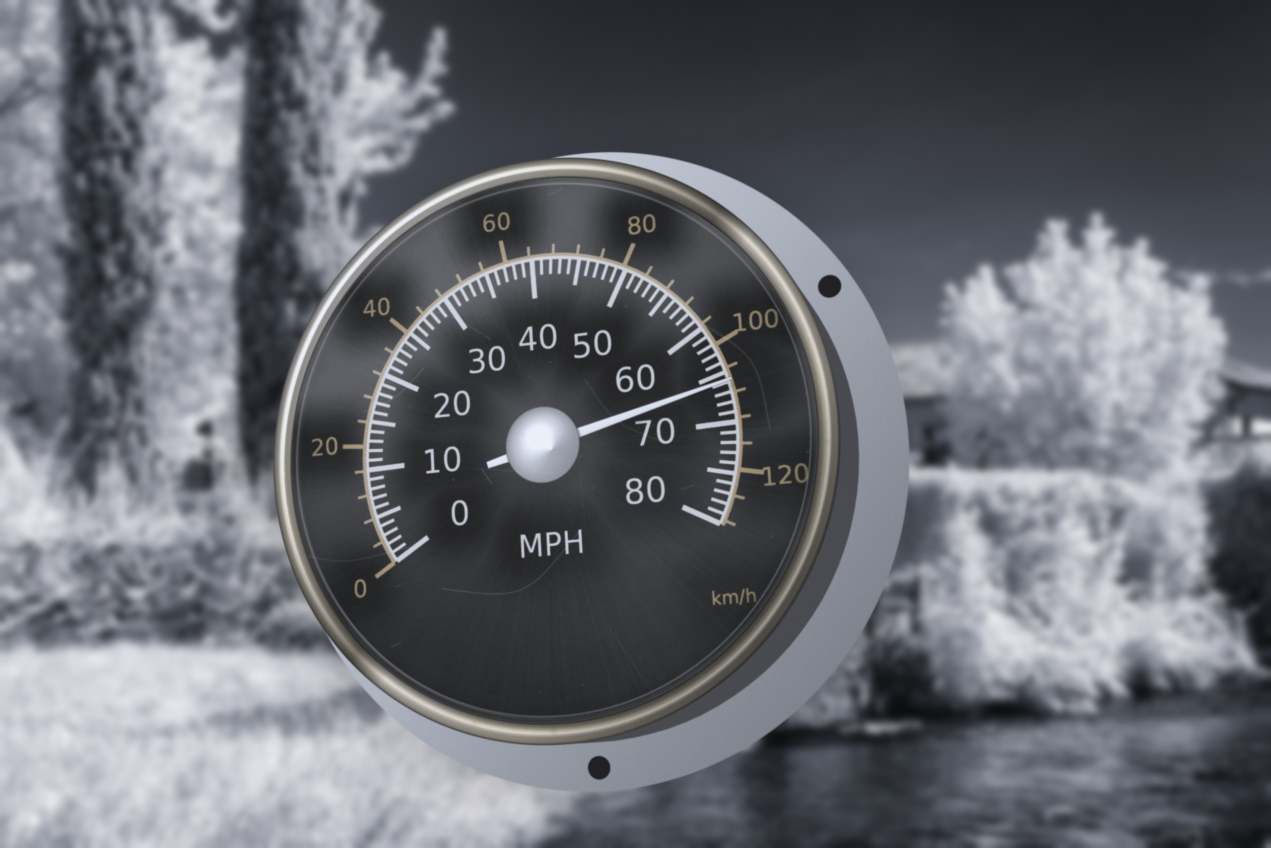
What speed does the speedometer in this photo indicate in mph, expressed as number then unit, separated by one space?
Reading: 66 mph
